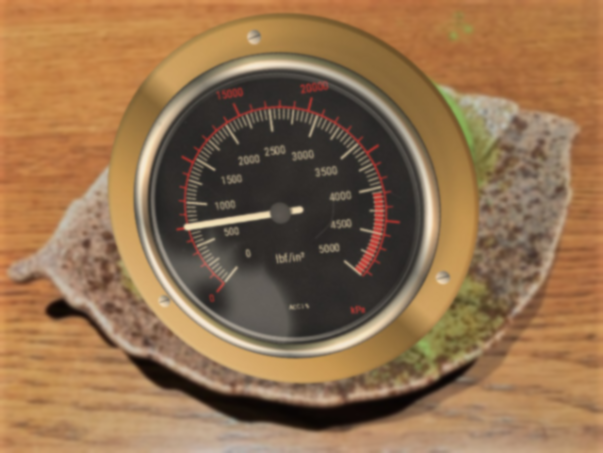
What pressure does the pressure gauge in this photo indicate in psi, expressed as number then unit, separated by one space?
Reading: 750 psi
